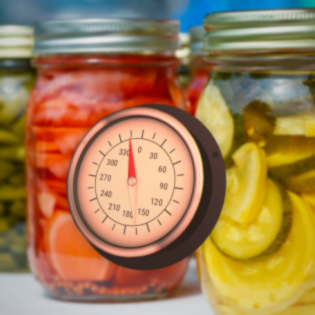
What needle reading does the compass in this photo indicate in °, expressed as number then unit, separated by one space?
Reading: 345 °
